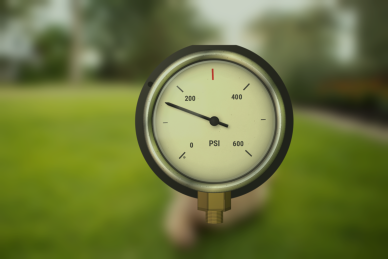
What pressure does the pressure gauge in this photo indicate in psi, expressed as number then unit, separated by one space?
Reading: 150 psi
